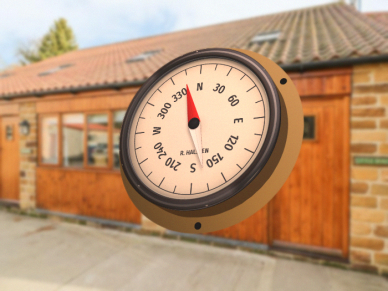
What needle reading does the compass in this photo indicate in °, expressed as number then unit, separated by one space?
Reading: 345 °
